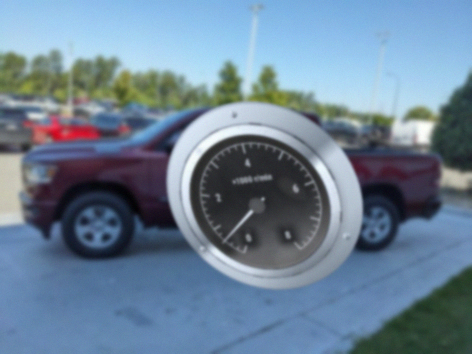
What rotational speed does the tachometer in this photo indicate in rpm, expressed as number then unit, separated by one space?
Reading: 600 rpm
